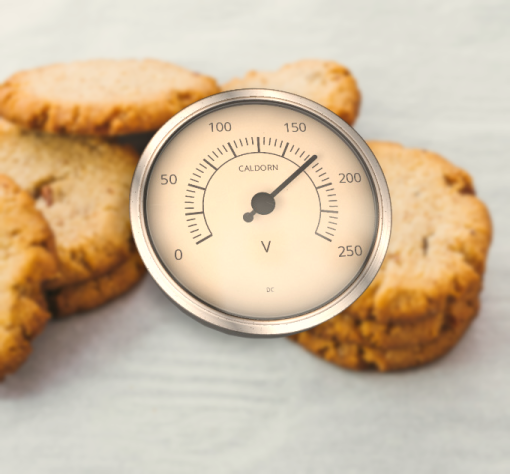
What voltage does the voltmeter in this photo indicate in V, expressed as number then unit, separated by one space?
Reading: 175 V
